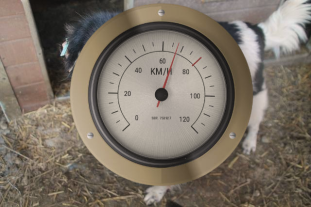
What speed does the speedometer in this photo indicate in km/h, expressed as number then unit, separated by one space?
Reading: 67.5 km/h
